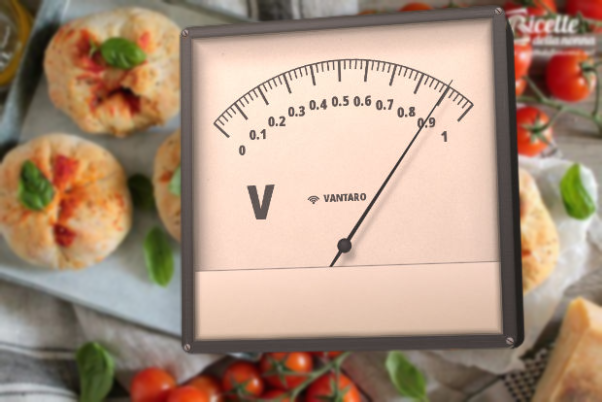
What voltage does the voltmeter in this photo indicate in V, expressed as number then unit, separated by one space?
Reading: 0.9 V
